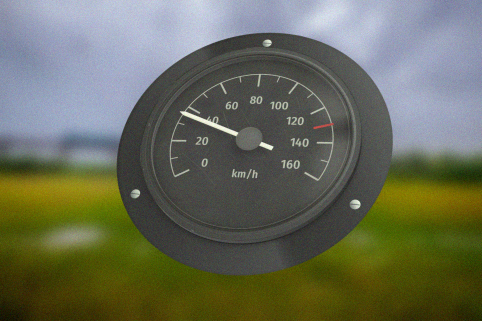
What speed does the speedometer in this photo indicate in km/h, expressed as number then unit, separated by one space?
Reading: 35 km/h
